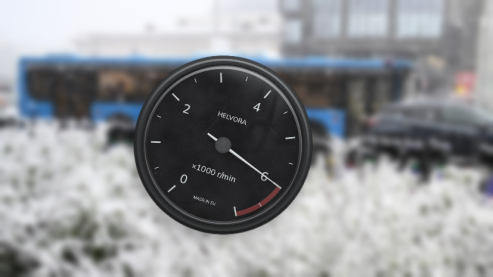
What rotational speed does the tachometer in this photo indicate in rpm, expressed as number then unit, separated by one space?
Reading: 6000 rpm
